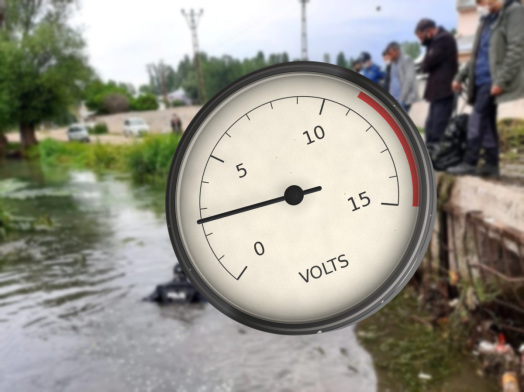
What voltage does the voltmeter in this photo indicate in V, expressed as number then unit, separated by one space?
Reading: 2.5 V
